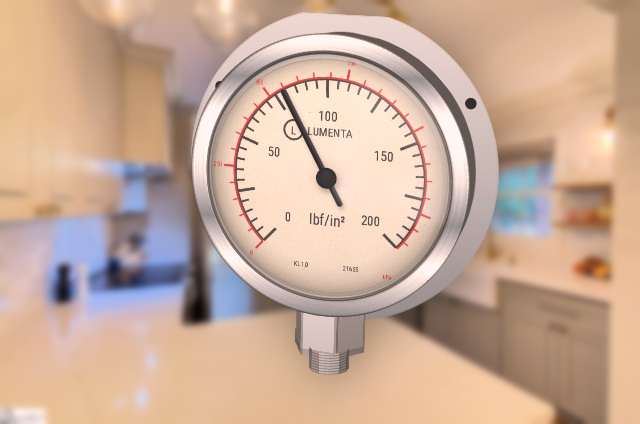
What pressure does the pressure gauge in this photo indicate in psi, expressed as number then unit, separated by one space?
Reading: 80 psi
